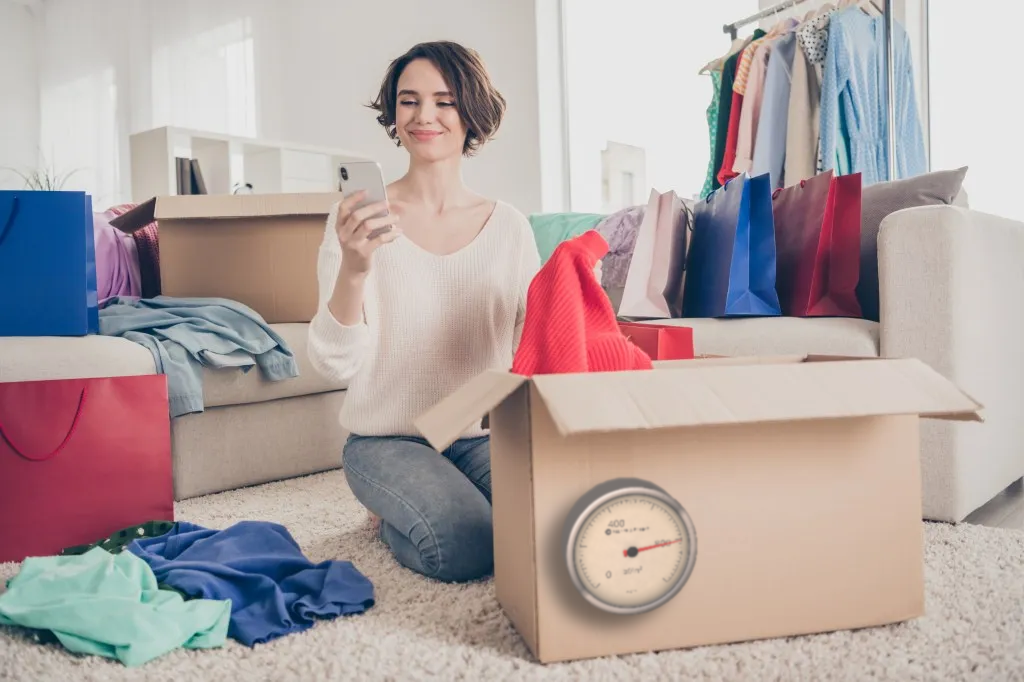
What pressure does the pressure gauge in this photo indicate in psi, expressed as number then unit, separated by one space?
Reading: 800 psi
